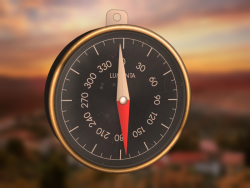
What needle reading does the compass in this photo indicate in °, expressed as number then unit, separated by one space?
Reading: 175 °
